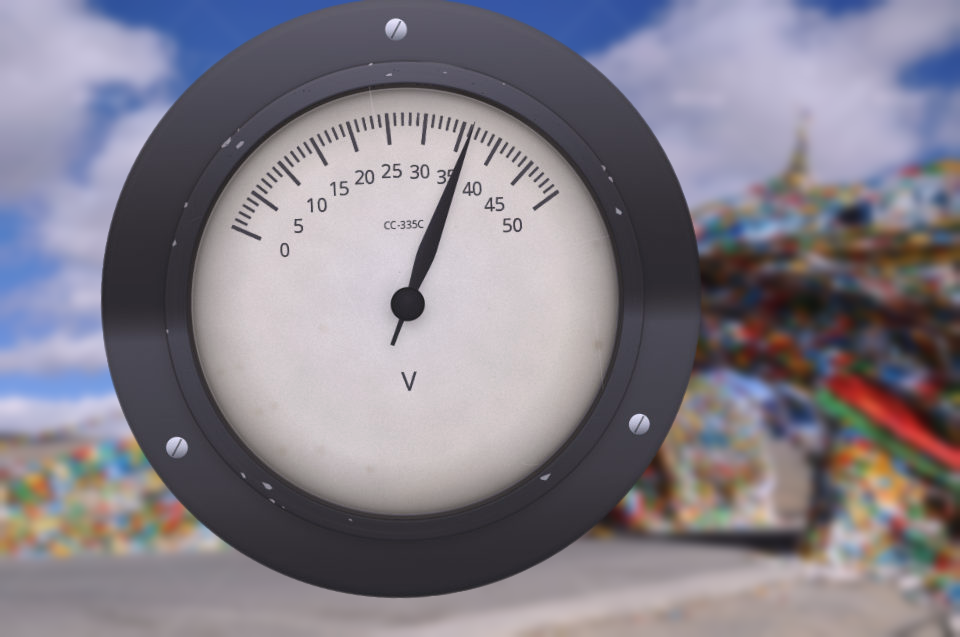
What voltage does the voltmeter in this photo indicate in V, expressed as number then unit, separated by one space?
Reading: 36 V
